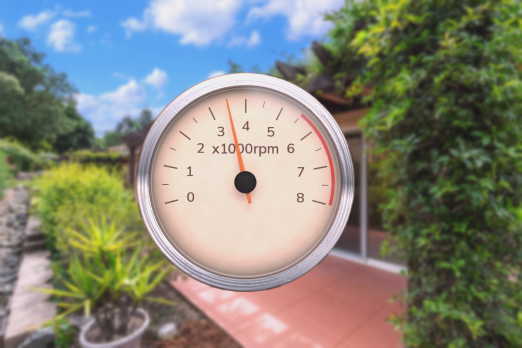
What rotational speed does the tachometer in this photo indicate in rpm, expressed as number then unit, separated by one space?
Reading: 3500 rpm
